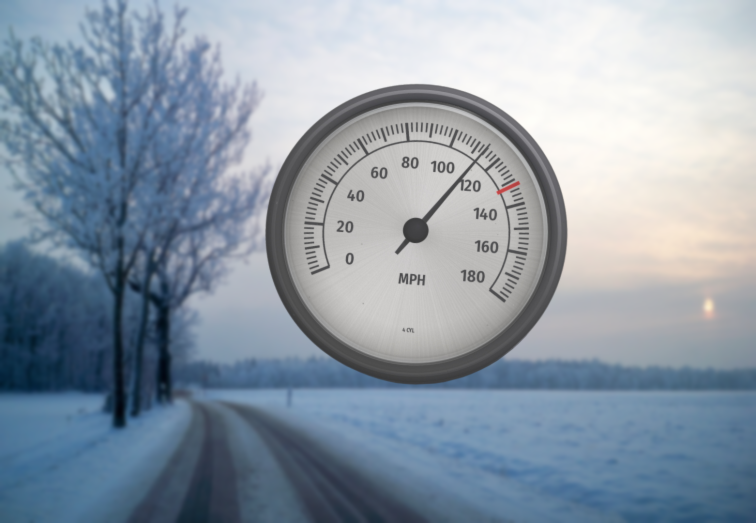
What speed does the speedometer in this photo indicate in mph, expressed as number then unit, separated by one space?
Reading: 114 mph
